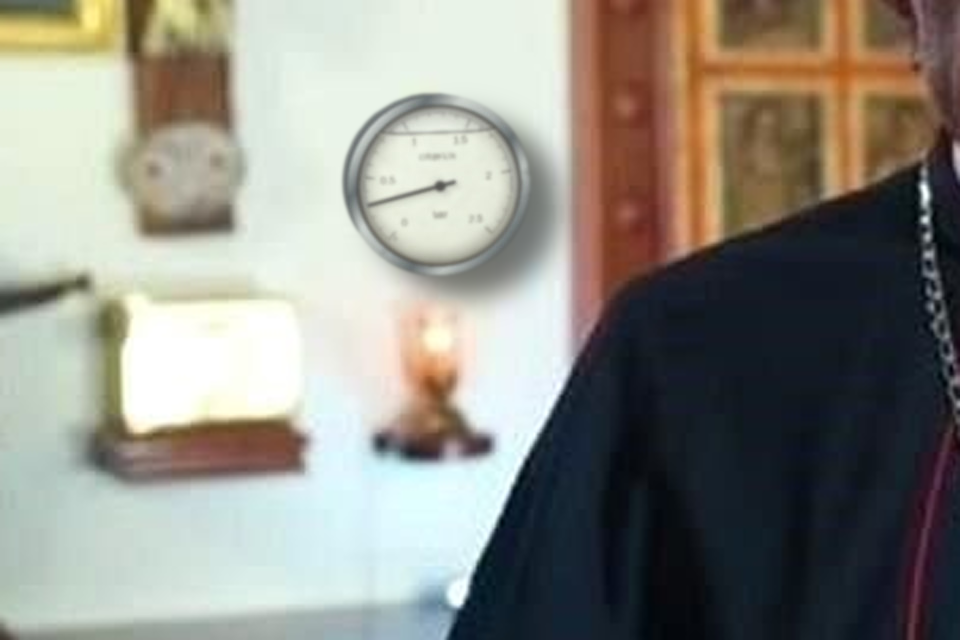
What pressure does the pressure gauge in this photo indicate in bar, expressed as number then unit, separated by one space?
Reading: 0.3 bar
